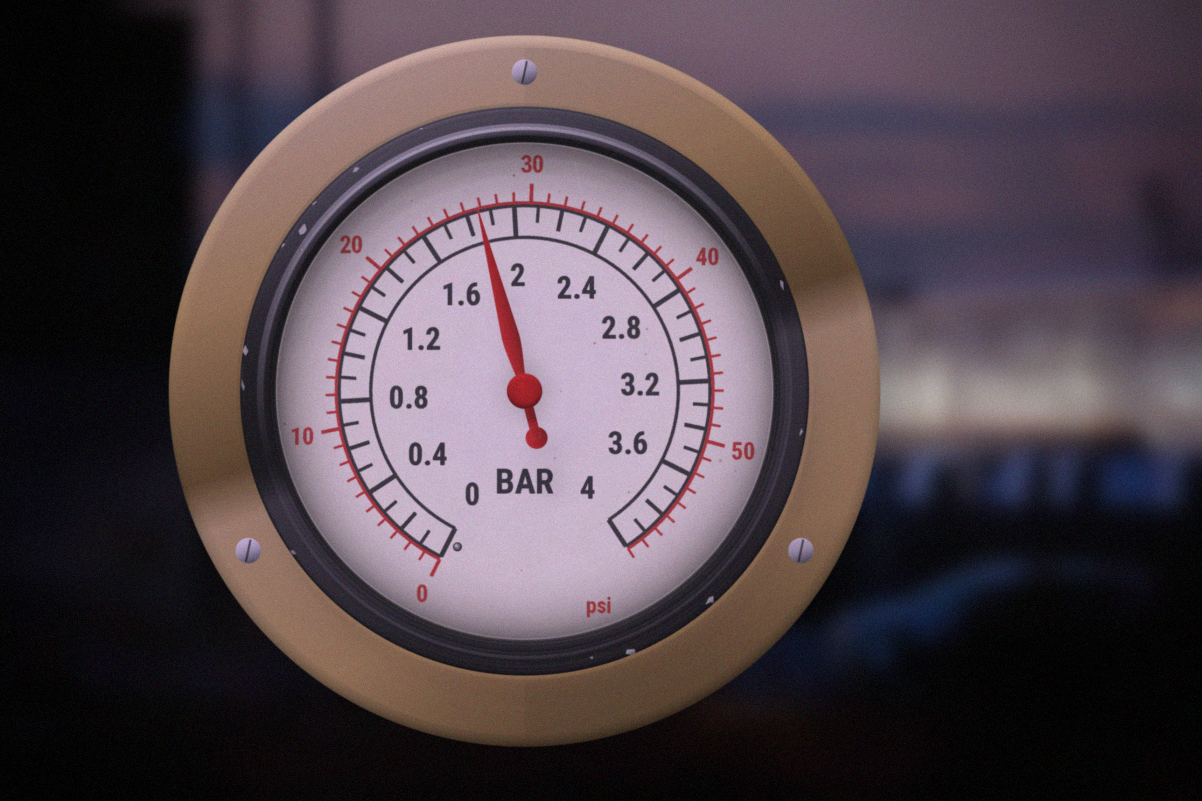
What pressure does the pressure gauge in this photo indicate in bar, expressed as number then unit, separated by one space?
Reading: 1.85 bar
